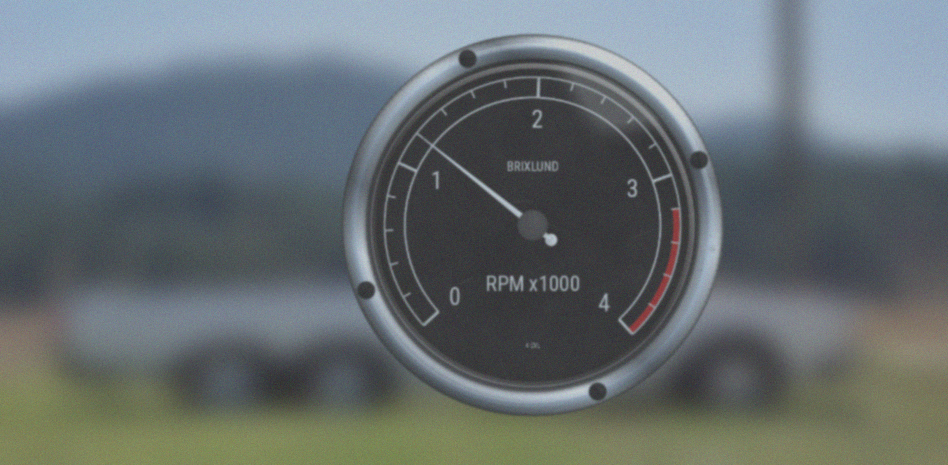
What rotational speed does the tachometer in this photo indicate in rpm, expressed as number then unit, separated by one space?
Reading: 1200 rpm
